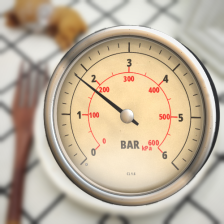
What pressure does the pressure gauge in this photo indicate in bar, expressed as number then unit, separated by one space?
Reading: 1.8 bar
